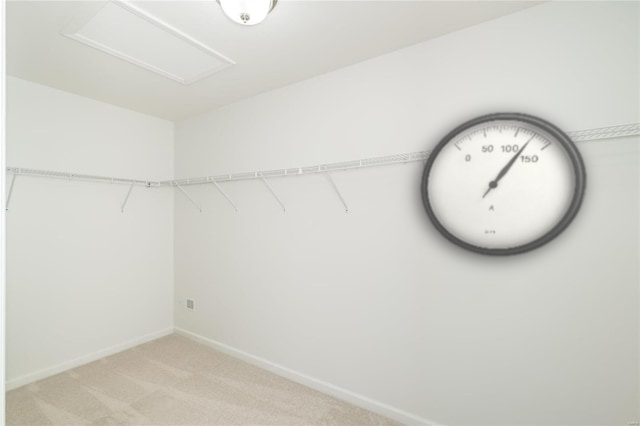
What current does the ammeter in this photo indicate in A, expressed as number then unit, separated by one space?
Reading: 125 A
